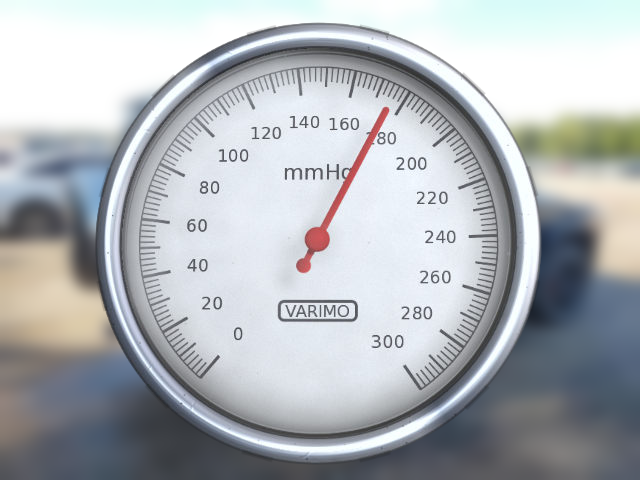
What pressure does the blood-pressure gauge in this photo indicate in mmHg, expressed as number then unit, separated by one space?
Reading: 176 mmHg
